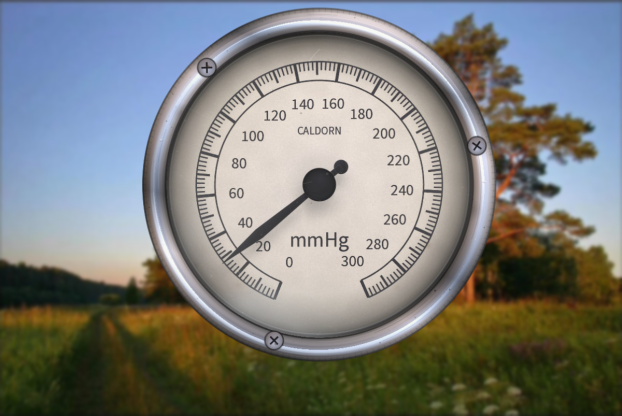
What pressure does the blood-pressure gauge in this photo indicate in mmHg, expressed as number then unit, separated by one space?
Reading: 28 mmHg
